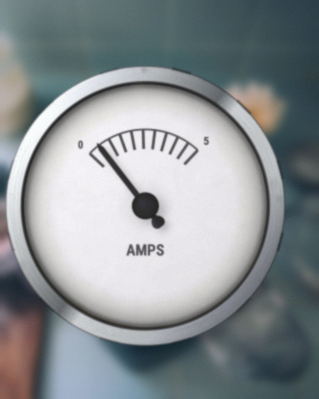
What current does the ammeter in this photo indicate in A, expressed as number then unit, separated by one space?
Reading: 0.5 A
